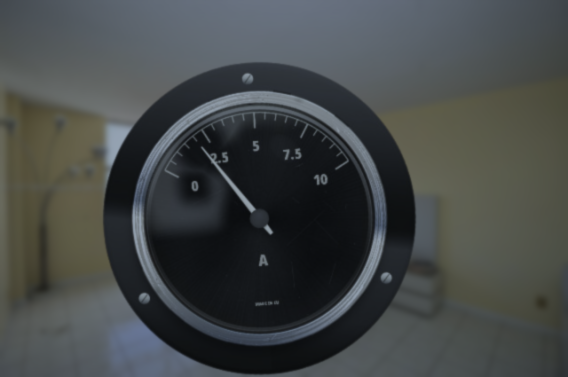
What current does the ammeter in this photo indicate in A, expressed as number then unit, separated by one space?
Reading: 2 A
